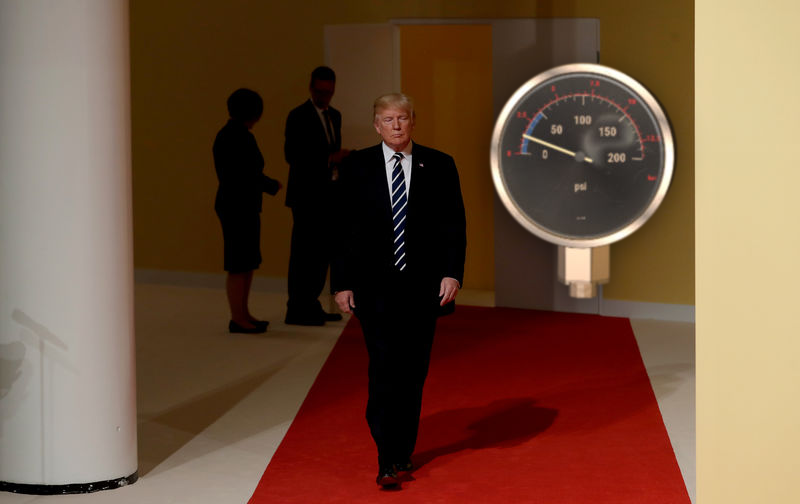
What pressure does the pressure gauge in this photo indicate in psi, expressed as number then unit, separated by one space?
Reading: 20 psi
